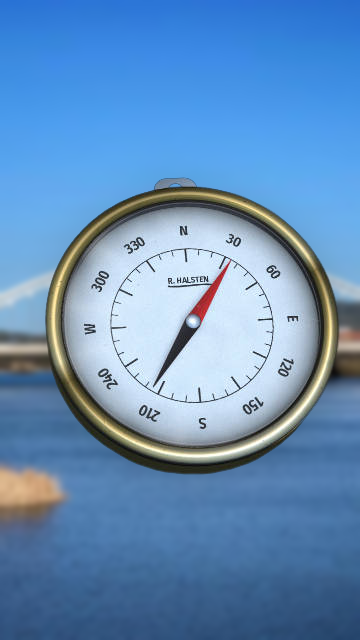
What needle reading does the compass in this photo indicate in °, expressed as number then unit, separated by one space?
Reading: 35 °
